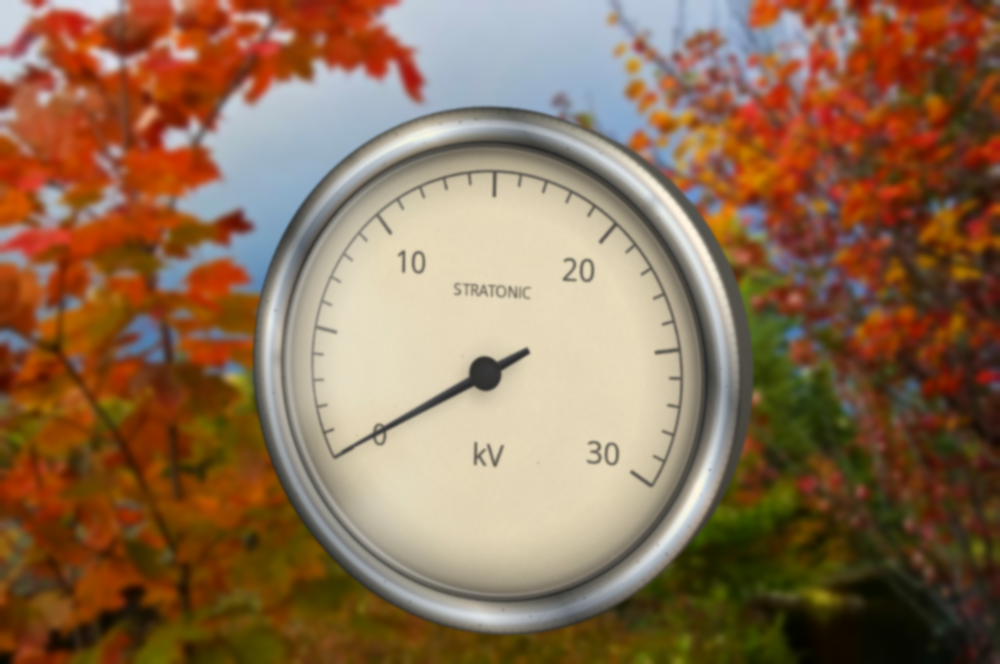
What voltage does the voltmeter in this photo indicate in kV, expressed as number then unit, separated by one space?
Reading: 0 kV
